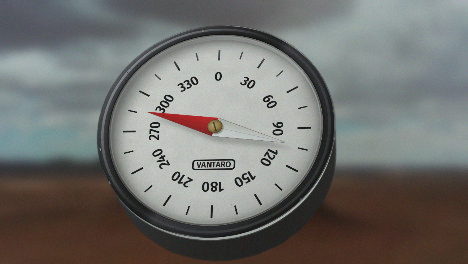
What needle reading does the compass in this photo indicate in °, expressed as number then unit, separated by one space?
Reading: 285 °
